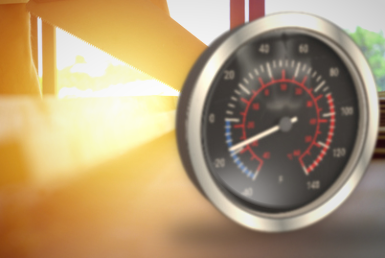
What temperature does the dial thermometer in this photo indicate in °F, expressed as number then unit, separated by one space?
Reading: -16 °F
